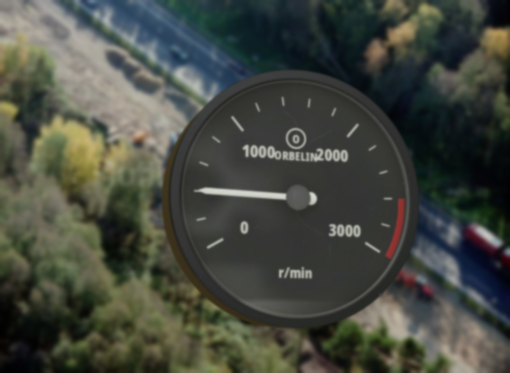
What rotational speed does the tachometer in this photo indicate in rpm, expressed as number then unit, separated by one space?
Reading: 400 rpm
